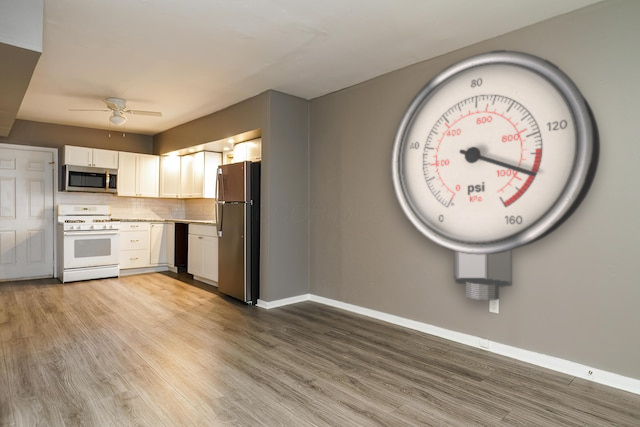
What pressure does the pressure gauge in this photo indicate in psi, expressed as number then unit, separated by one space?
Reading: 140 psi
